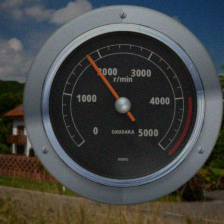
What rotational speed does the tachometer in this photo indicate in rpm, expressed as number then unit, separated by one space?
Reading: 1800 rpm
